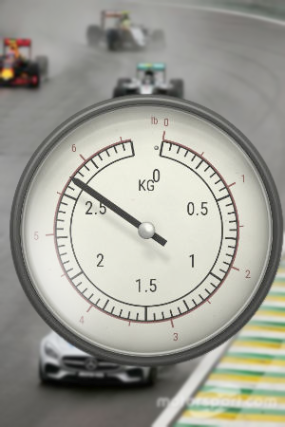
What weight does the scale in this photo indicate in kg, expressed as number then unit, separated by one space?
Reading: 2.6 kg
